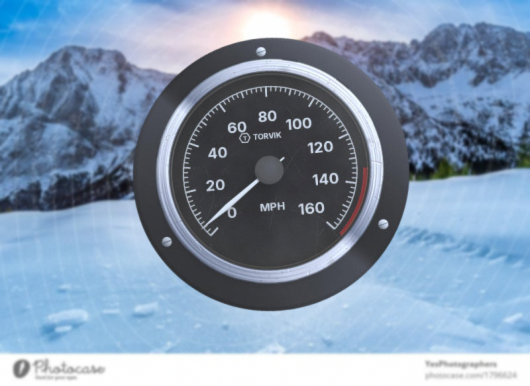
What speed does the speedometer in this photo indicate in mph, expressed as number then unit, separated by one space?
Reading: 4 mph
